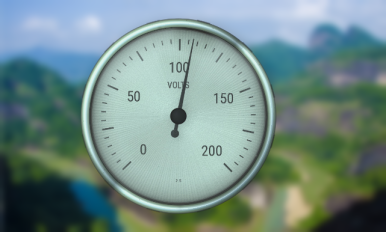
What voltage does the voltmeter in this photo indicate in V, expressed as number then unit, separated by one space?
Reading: 107.5 V
